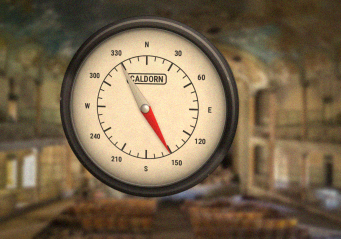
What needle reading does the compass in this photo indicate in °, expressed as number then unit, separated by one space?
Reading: 150 °
